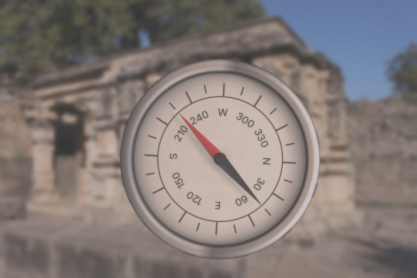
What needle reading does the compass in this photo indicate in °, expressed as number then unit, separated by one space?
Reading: 225 °
